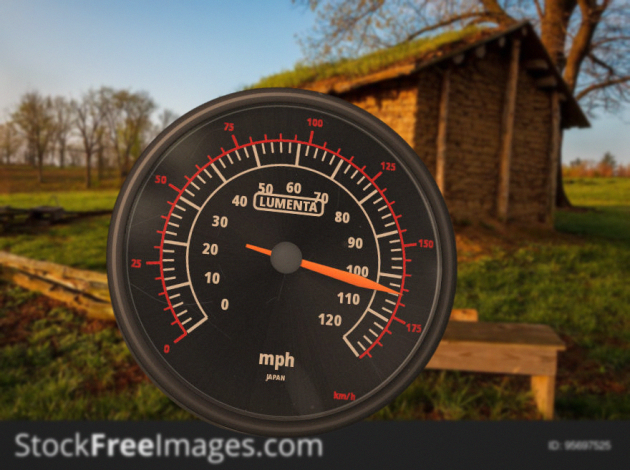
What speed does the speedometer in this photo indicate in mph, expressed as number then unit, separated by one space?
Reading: 104 mph
